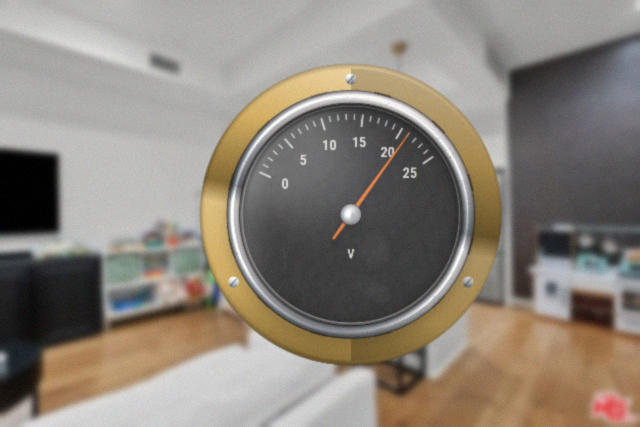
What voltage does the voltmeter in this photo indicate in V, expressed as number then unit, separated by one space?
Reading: 21 V
